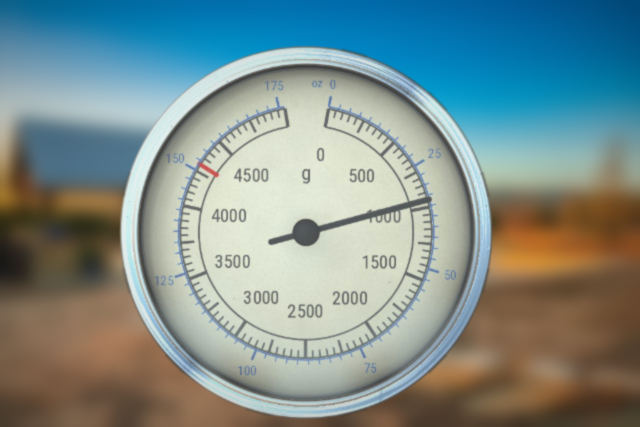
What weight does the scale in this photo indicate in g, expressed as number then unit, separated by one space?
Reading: 950 g
